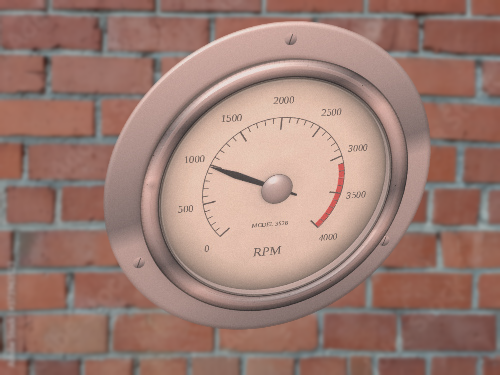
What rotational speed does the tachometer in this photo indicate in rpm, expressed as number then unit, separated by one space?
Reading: 1000 rpm
